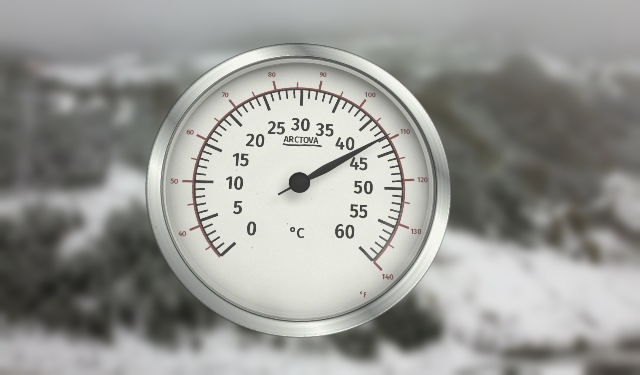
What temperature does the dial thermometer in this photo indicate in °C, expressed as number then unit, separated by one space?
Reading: 43 °C
